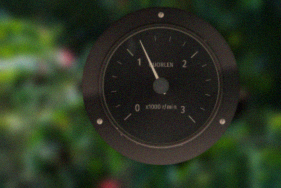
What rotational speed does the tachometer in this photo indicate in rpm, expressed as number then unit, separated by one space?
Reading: 1200 rpm
